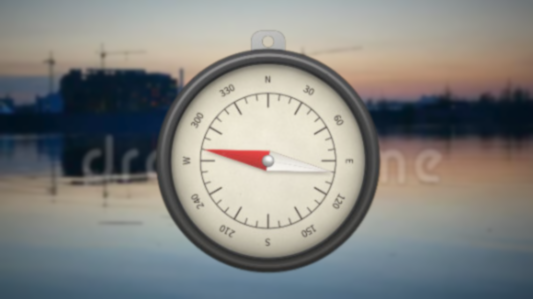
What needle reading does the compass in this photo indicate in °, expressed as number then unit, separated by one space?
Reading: 280 °
